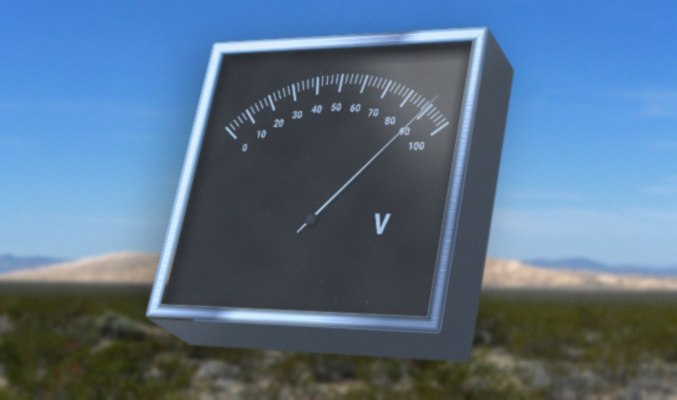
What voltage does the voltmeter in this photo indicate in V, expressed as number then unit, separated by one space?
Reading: 90 V
